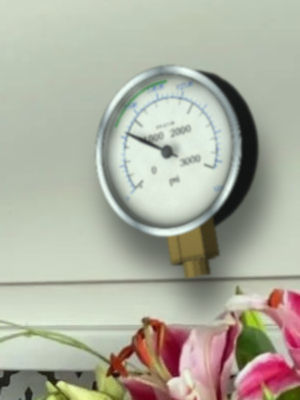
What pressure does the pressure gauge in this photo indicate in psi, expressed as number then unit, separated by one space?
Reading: 800 psi
